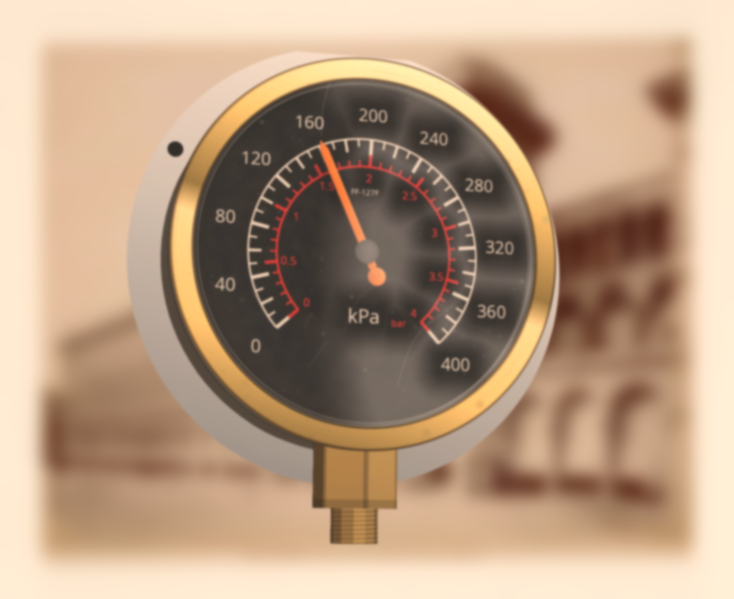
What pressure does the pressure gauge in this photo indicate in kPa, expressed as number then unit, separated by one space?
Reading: 160 kPa
